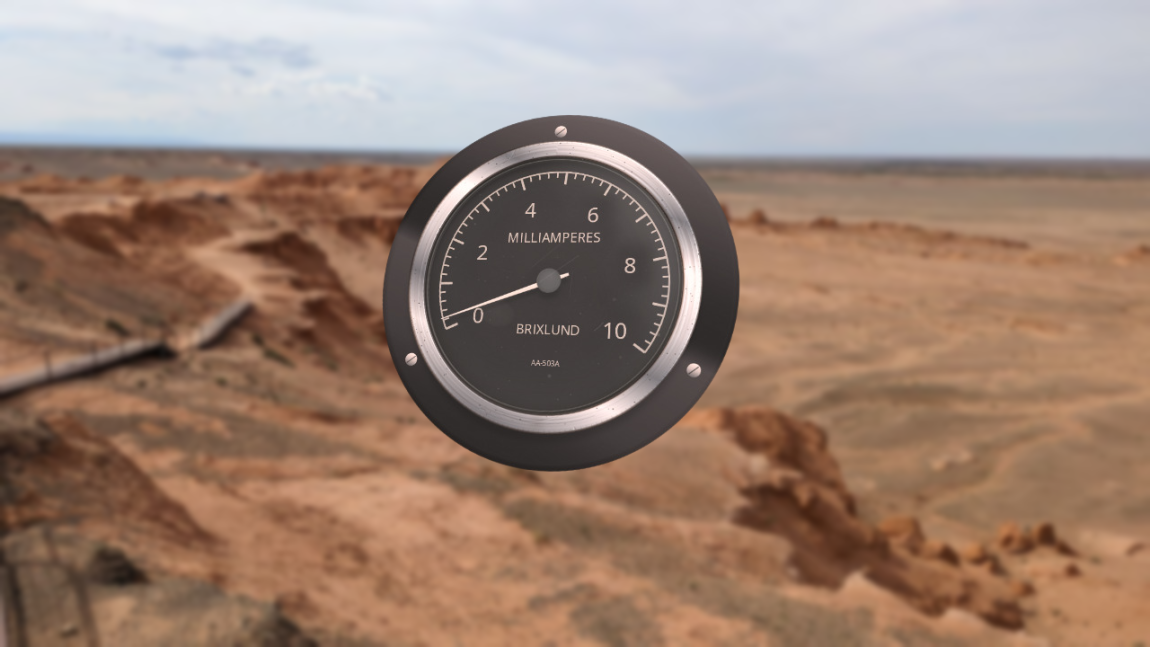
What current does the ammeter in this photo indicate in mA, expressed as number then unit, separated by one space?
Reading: 0.2 mA
